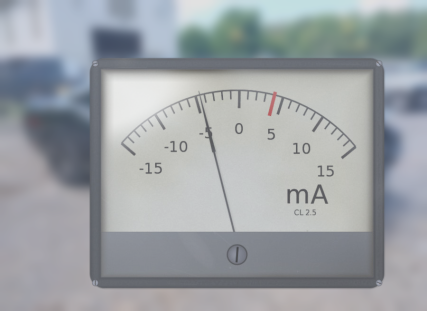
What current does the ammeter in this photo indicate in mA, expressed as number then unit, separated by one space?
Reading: -4.5 mA
